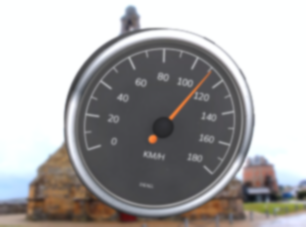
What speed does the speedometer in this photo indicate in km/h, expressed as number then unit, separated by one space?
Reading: 110 km/h
